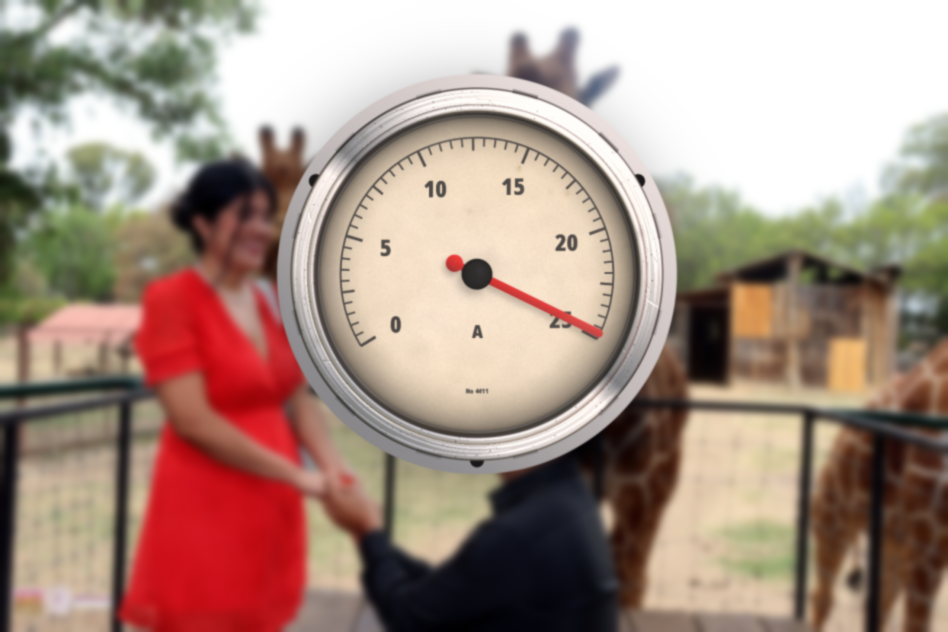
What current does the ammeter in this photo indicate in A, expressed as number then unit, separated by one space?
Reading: 24.75 A
